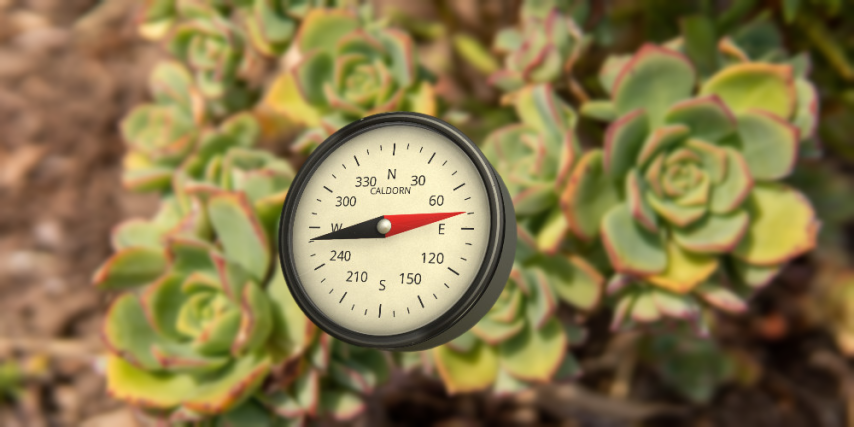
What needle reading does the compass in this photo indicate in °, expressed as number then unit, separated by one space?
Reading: 80 °
